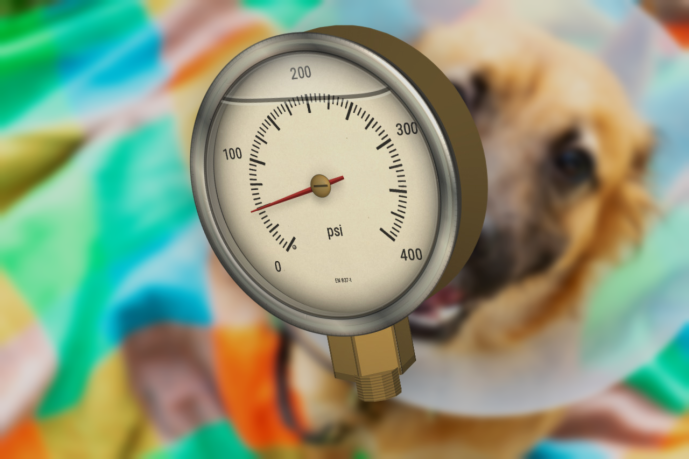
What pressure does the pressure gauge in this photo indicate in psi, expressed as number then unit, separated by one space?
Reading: 50 psi
